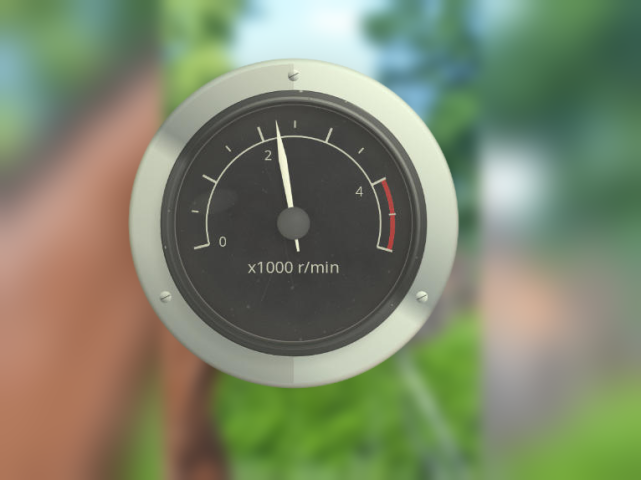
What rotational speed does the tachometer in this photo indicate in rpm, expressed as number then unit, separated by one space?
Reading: 2250 rpm
